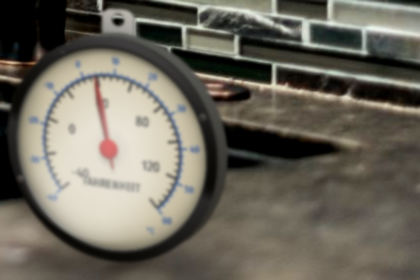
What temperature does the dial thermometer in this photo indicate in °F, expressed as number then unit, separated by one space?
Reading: 40 °F
